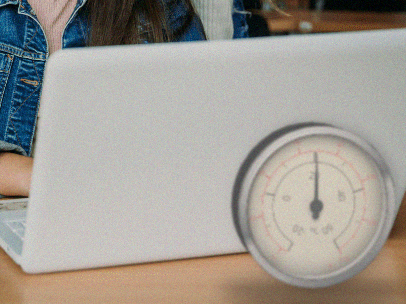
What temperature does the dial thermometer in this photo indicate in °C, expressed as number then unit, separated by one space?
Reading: 20 °C
